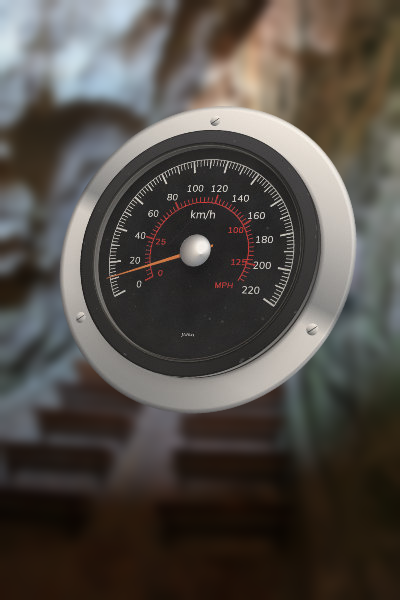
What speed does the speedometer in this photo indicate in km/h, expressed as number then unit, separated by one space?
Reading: 10 km/h
